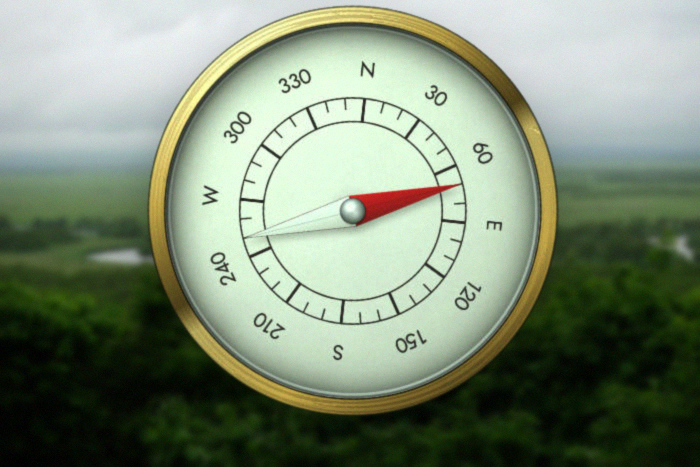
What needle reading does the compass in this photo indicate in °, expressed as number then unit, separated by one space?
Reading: 70 °
